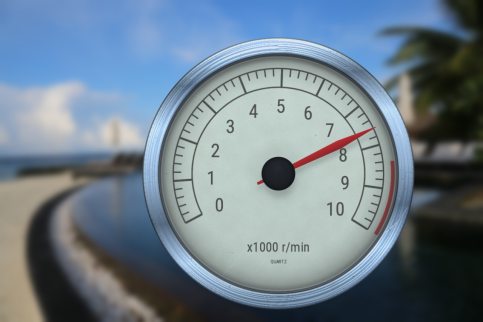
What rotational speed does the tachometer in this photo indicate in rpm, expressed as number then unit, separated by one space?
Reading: 7600 rpm
